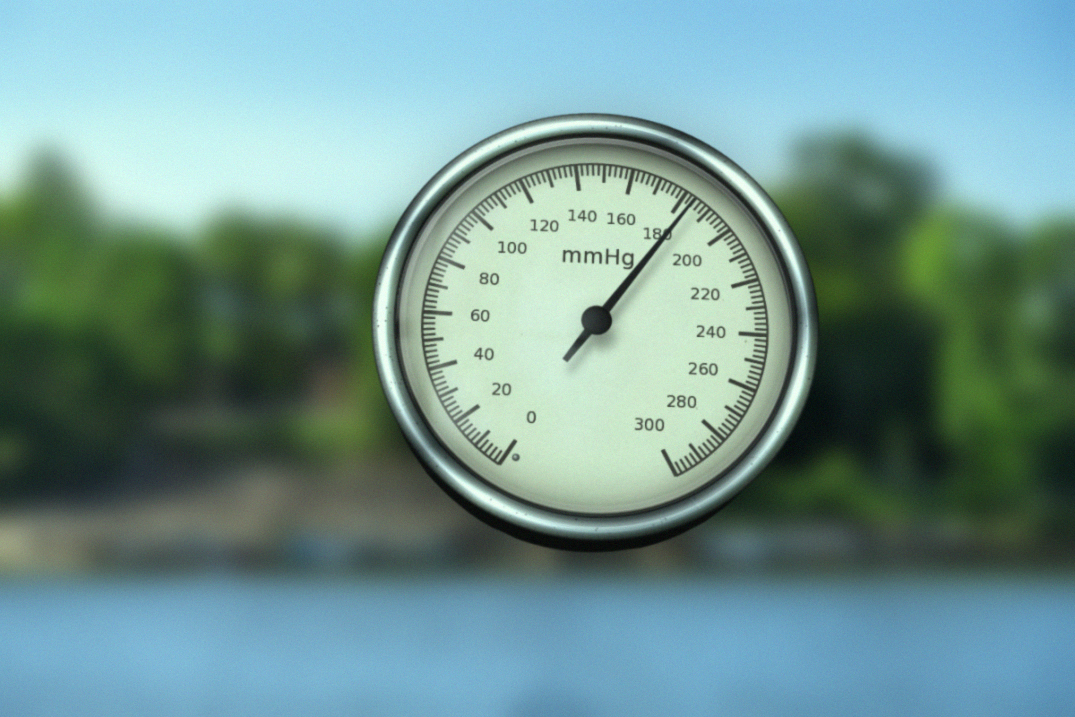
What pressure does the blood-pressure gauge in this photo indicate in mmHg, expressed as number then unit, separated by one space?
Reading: 184 mmHg
